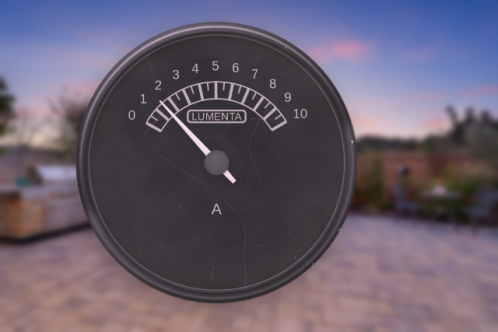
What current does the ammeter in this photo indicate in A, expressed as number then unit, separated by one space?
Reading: 1.5 A
